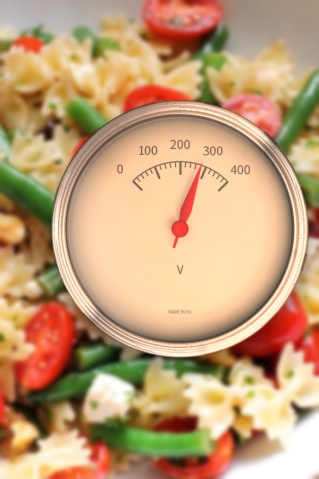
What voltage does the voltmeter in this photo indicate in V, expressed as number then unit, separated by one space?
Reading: 280 V
